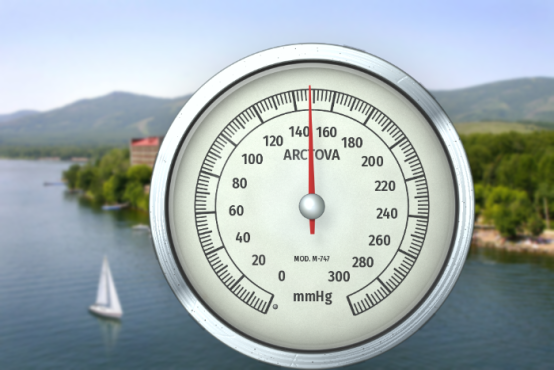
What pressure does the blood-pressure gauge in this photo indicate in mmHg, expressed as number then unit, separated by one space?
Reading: 148 mmHg
